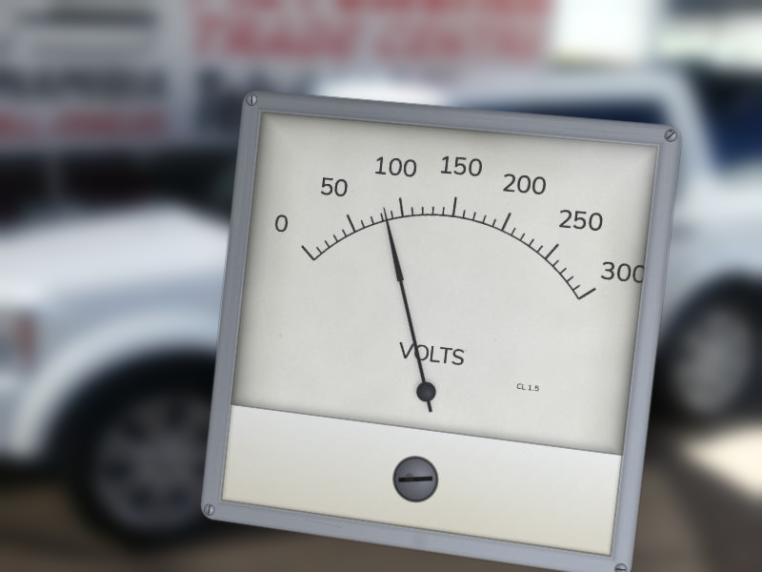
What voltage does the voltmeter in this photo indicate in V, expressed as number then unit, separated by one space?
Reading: 85 V
